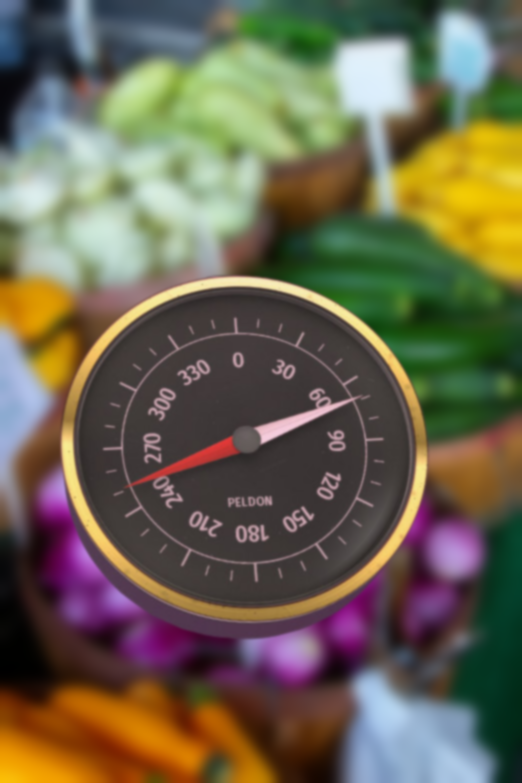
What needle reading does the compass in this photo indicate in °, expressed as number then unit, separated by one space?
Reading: 250 °
